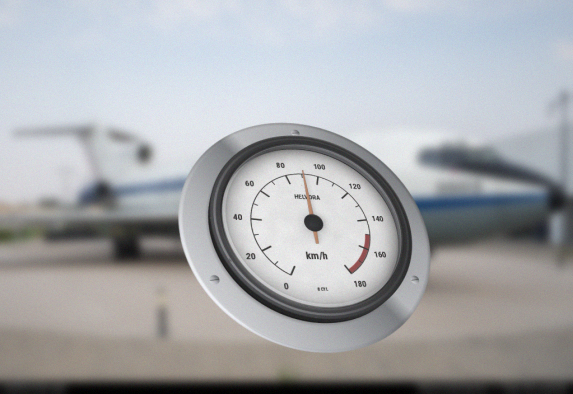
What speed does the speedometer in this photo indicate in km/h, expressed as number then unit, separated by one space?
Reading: 90 km/h
